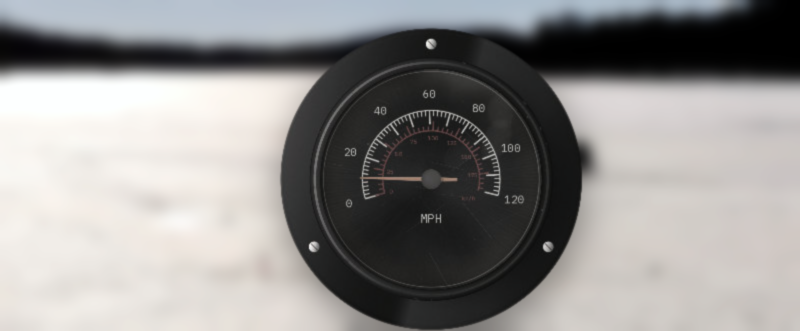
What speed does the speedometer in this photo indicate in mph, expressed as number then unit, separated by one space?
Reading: 10 mph
